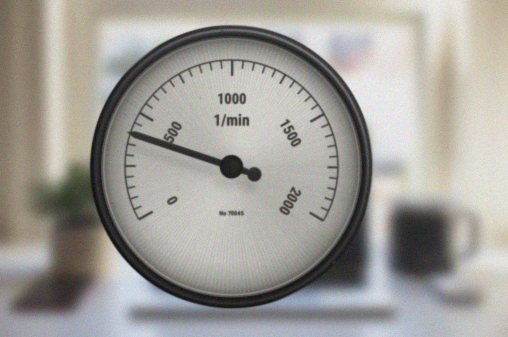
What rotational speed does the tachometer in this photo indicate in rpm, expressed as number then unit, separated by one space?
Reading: 400 rpm
